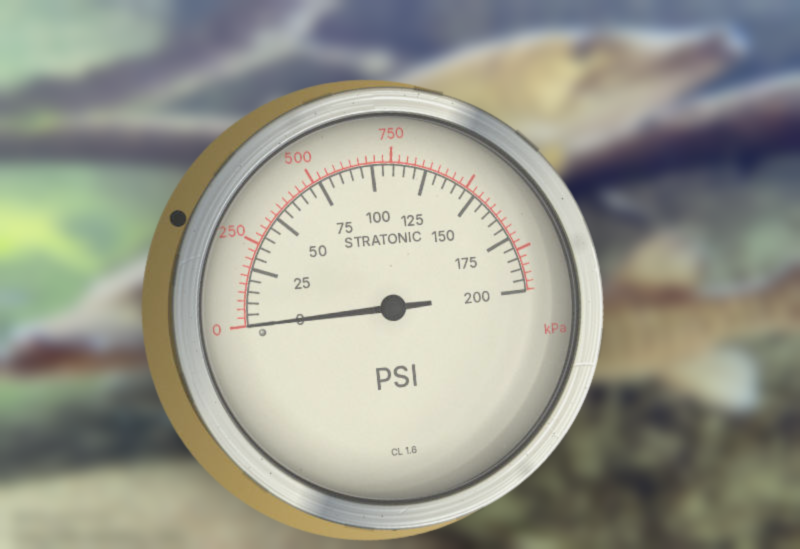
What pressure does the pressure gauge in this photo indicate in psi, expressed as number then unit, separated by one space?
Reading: 0 psi
